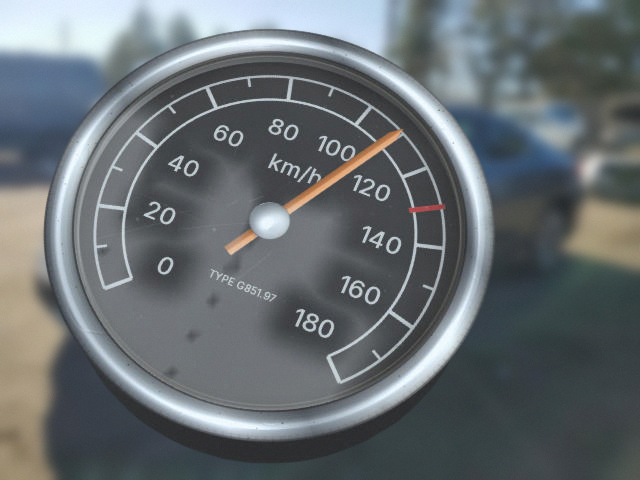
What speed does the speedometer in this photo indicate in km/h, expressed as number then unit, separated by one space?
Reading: 110 km/h
